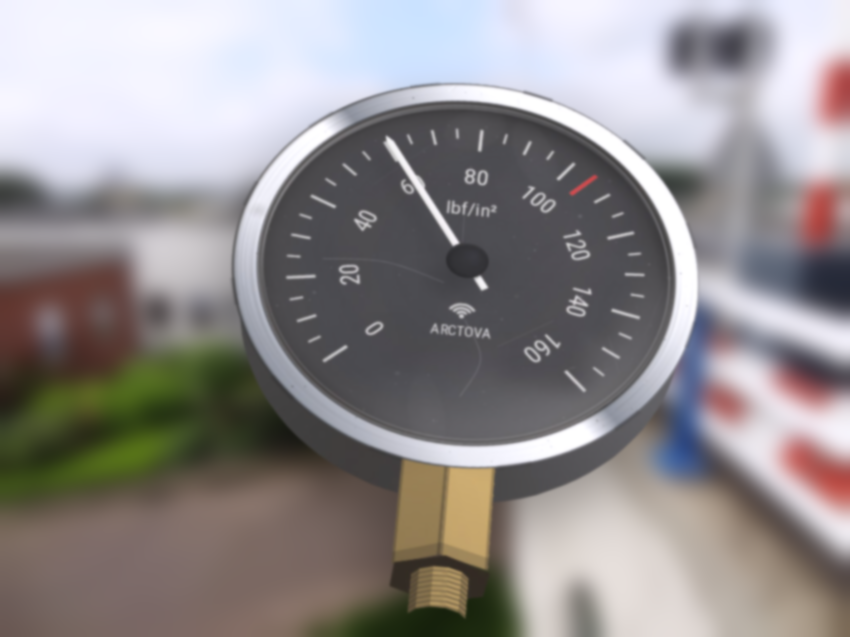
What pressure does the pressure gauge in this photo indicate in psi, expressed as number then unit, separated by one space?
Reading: 60 psi
